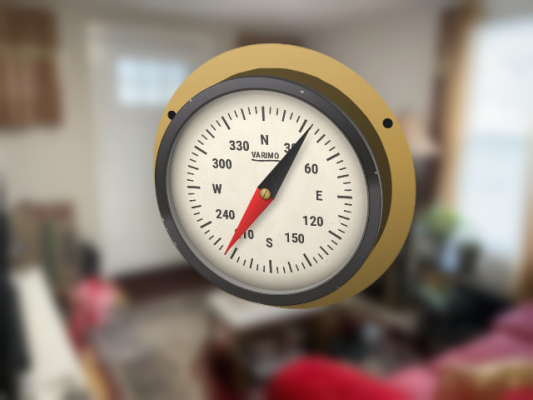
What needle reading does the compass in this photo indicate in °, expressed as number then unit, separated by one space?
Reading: 215 °
